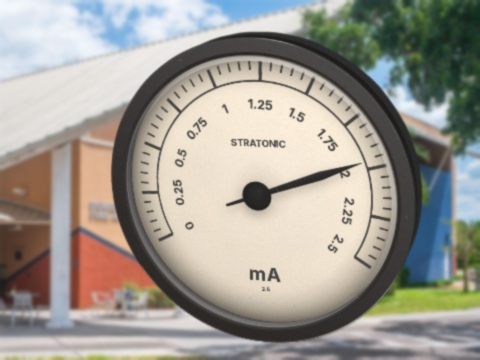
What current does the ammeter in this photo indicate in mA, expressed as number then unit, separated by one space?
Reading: 1.95 mA
